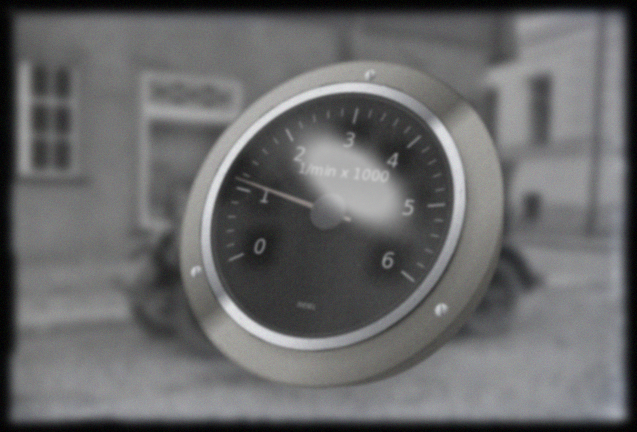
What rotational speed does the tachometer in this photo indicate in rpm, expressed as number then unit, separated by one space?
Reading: 1100 rpm
